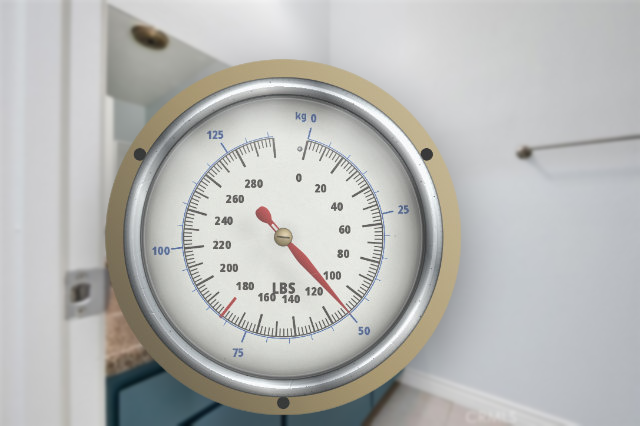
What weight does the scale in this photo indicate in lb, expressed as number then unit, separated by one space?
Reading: 110 lb
